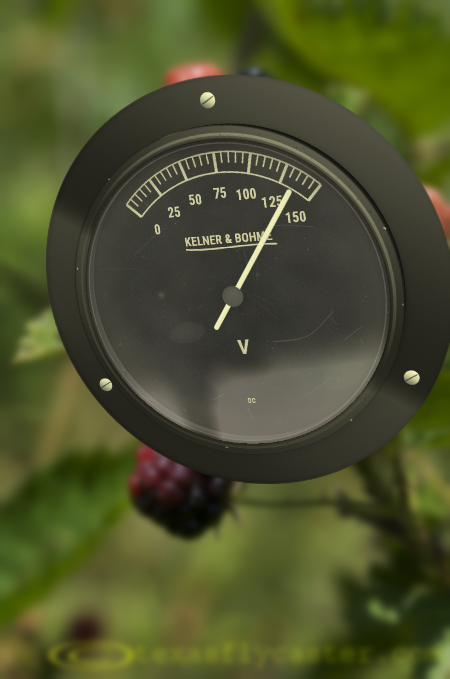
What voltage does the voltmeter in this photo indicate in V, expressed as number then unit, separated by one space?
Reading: 135 V
